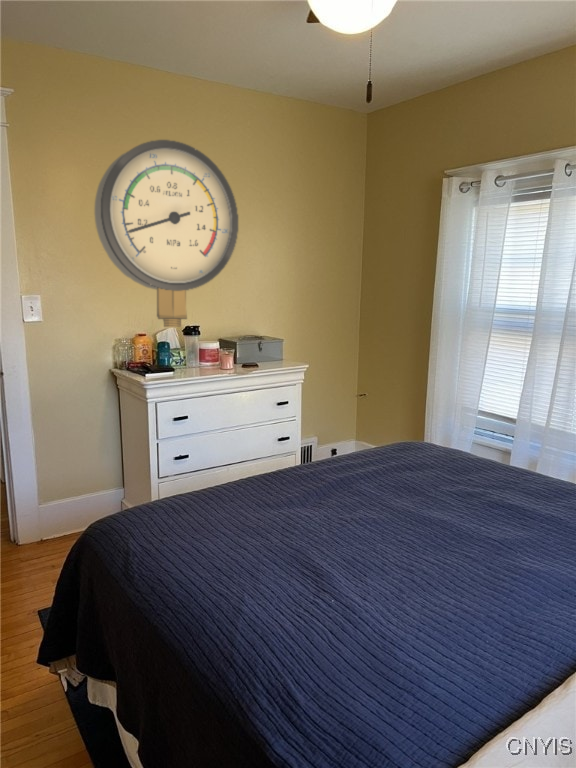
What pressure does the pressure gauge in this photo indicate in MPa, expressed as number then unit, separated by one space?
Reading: 0.15 MPa
